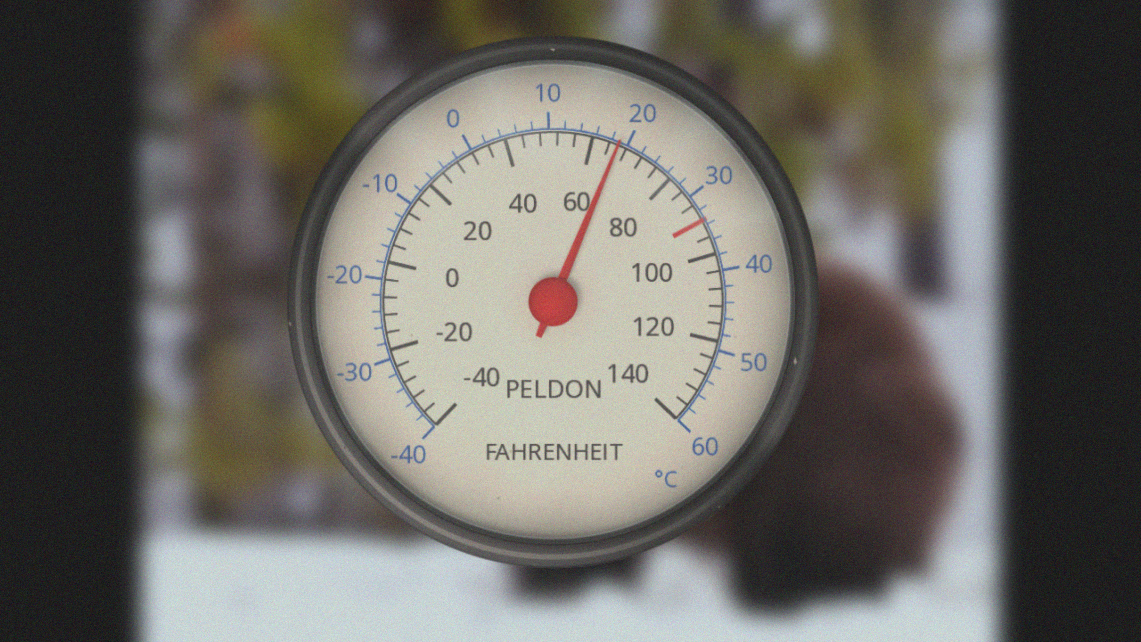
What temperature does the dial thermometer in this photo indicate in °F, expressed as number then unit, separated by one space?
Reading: 66 °F
